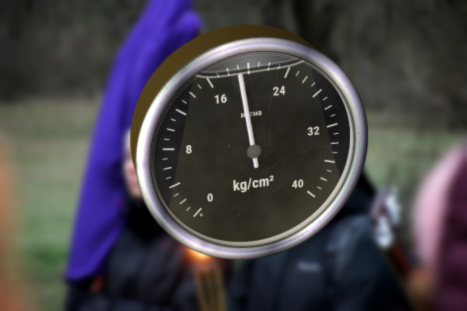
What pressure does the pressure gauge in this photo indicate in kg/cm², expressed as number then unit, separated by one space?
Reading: 19 kg/cm²
